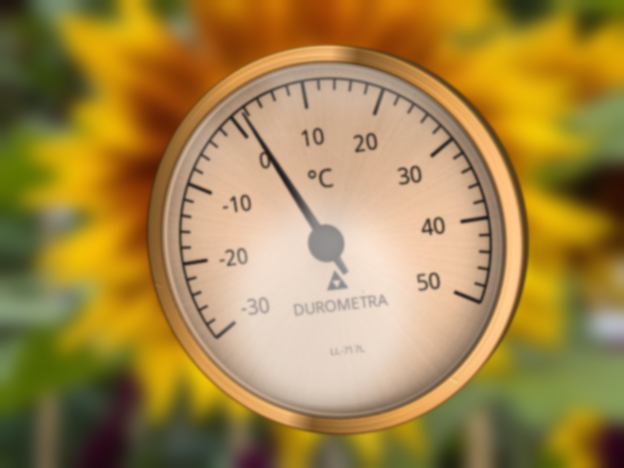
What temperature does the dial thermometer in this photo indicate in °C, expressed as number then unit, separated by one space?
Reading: 2 °C
